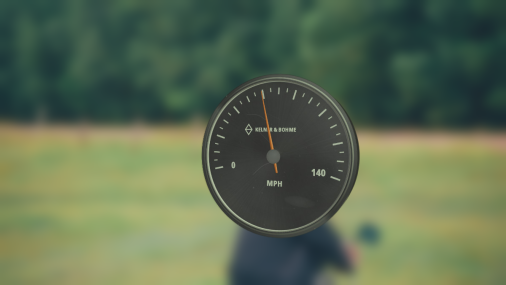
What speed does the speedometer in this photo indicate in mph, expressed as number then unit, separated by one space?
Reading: 60 mph
